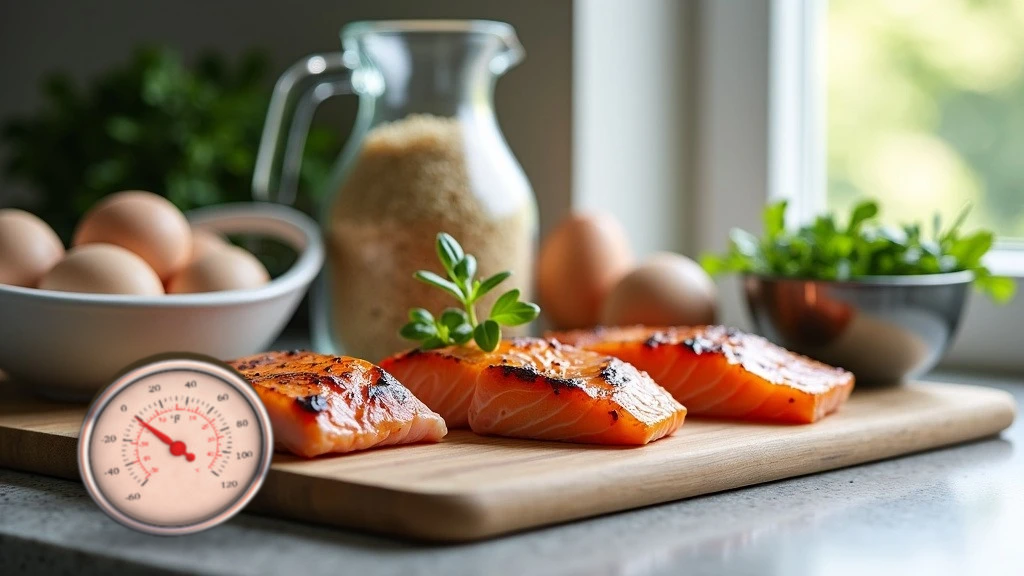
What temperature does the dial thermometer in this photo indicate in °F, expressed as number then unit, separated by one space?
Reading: 0 °F
